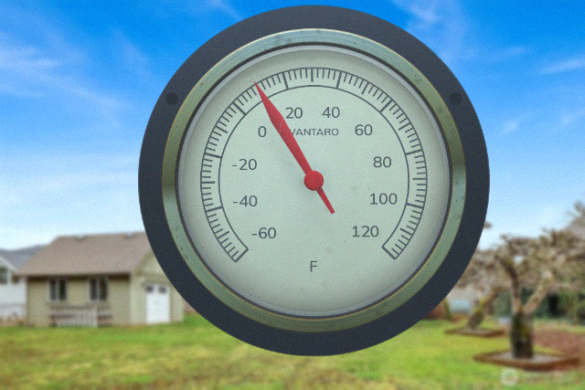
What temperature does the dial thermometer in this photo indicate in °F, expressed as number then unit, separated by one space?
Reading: 10 °F
